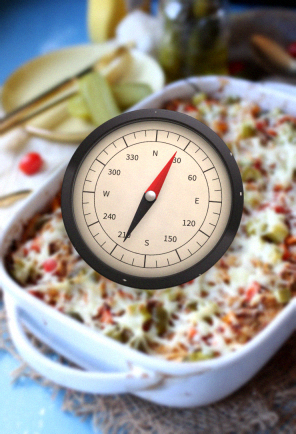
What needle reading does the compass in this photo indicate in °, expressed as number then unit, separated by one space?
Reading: 25 °
